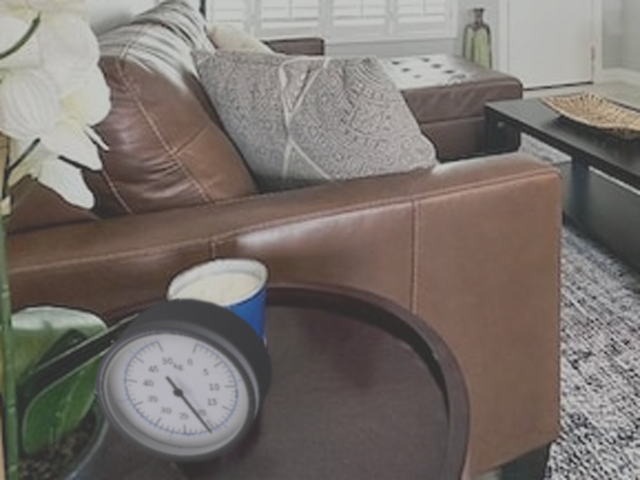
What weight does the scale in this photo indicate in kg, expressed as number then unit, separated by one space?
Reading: 20 kg
